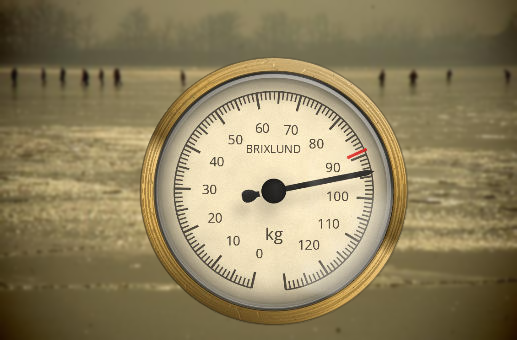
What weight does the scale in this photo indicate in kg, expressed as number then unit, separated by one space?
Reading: 94 kg
